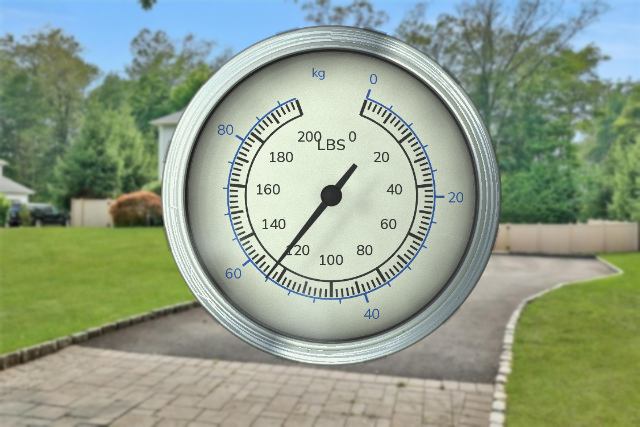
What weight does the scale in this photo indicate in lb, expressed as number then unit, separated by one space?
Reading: 124 lb
